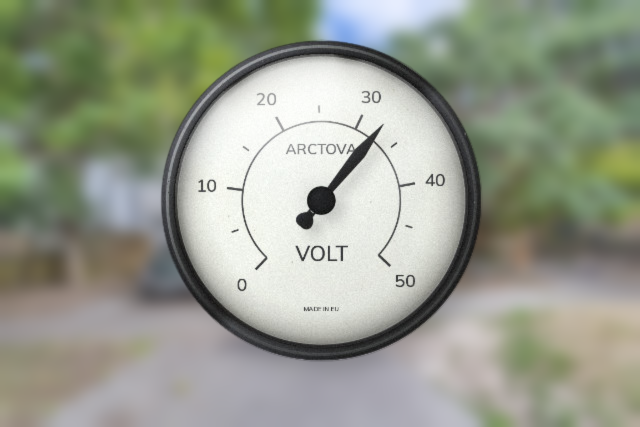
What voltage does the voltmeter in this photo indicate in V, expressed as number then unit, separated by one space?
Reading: 32.5 V
